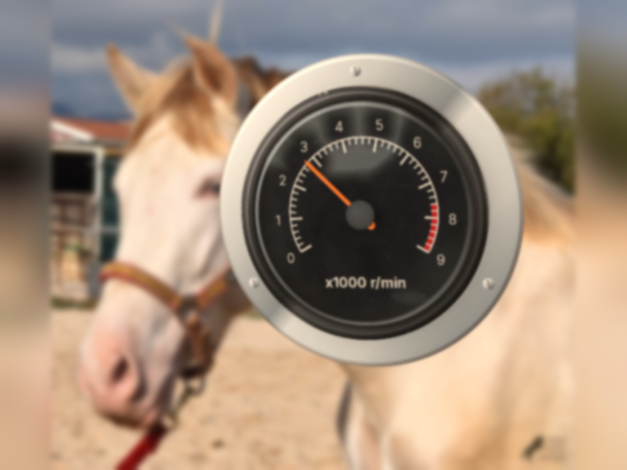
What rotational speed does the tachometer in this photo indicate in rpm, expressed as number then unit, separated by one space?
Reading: 2800 rpm
